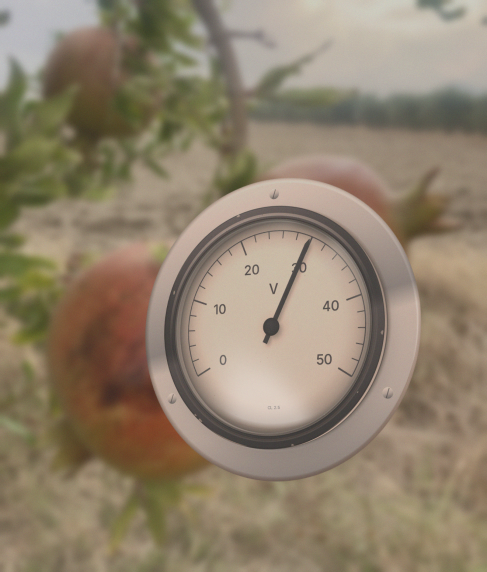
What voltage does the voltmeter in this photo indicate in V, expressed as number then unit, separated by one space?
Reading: 30 V
